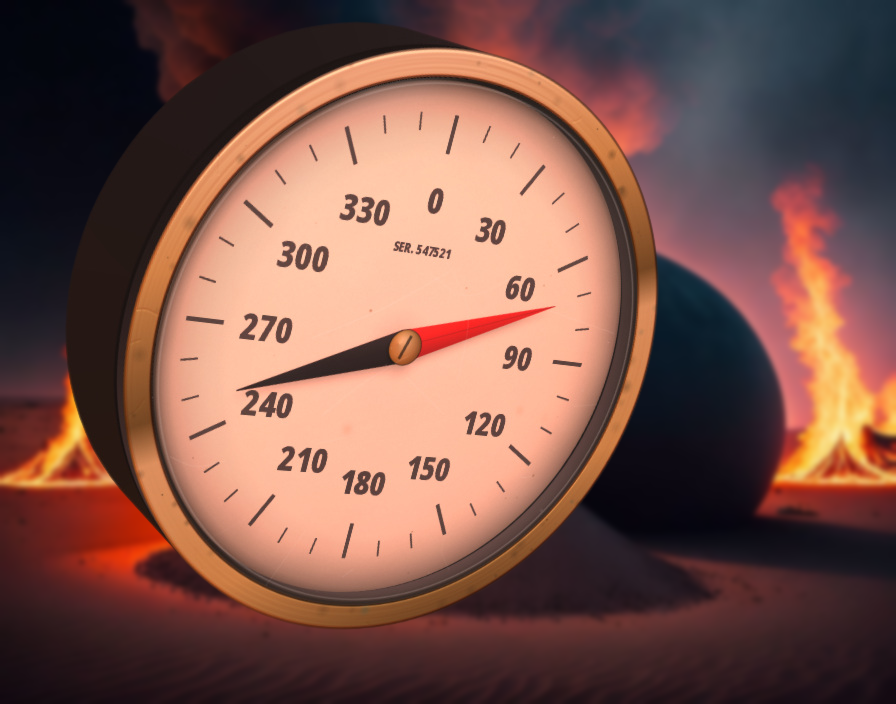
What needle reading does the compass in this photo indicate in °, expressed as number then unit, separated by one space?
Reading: 70 °
